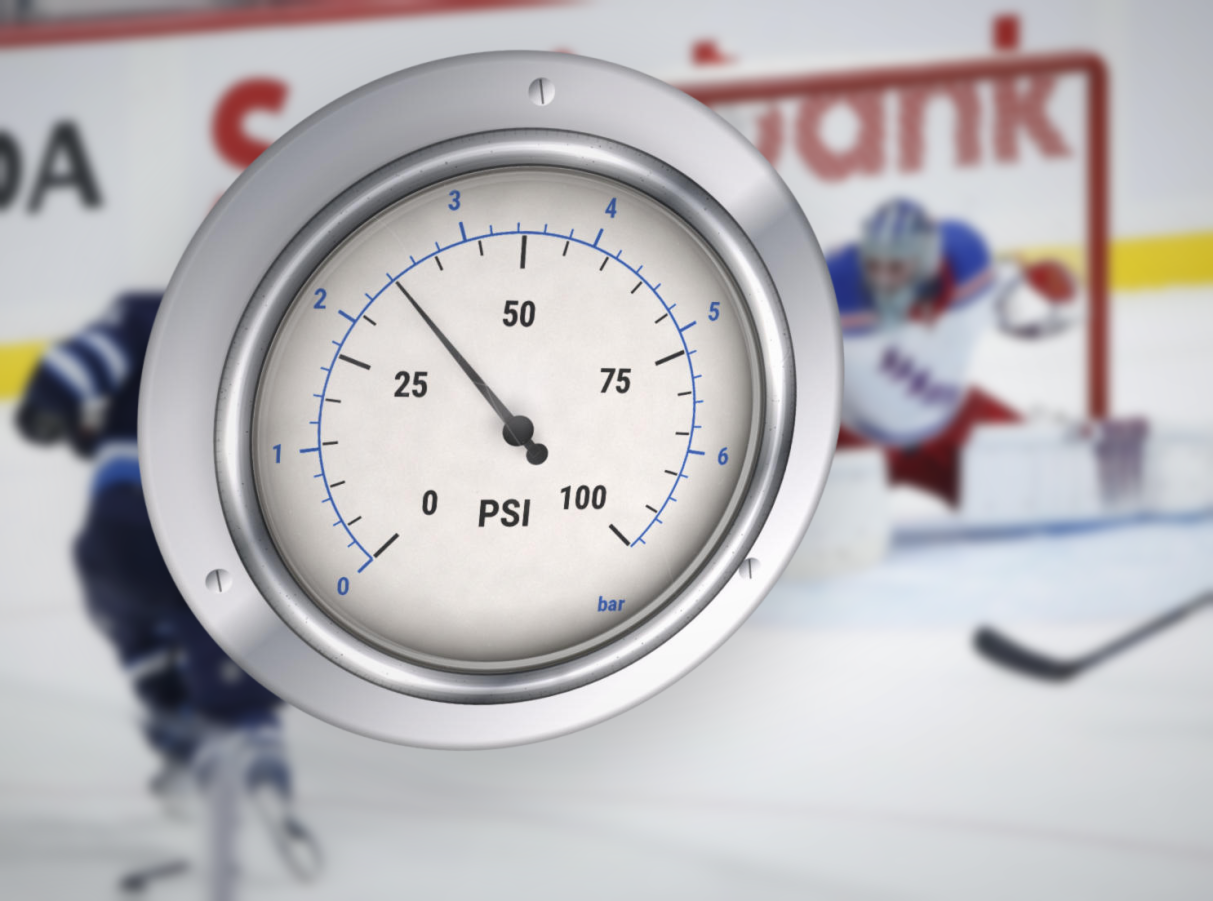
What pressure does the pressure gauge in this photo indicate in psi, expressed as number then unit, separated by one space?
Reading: 35 psi
